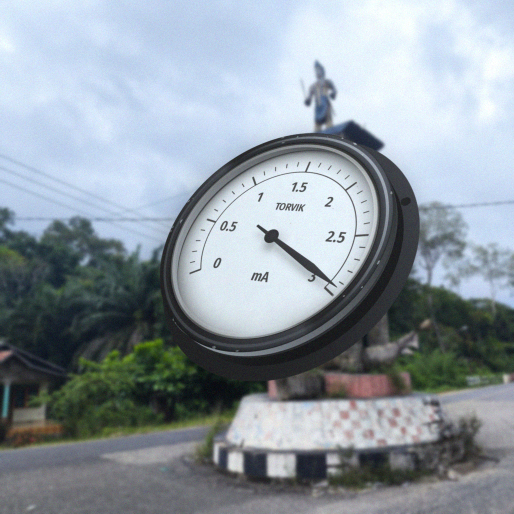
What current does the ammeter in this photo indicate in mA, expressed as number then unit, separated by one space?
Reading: 2.95 mA
